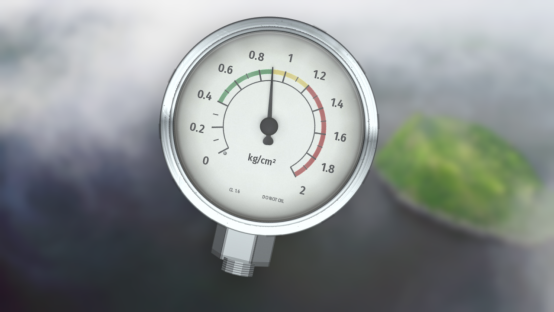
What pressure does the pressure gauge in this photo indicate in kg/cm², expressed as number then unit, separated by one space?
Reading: 0.9 kg/cm²
